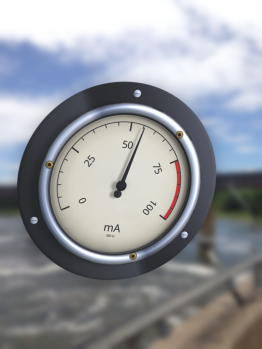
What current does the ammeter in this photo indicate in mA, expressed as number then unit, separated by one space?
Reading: 55 mA
